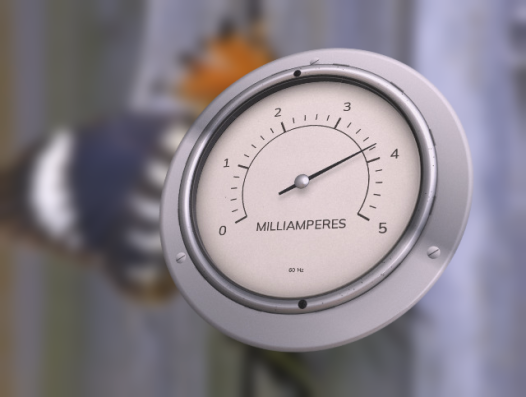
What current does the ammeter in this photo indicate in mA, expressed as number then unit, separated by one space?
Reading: 3.8 mA
